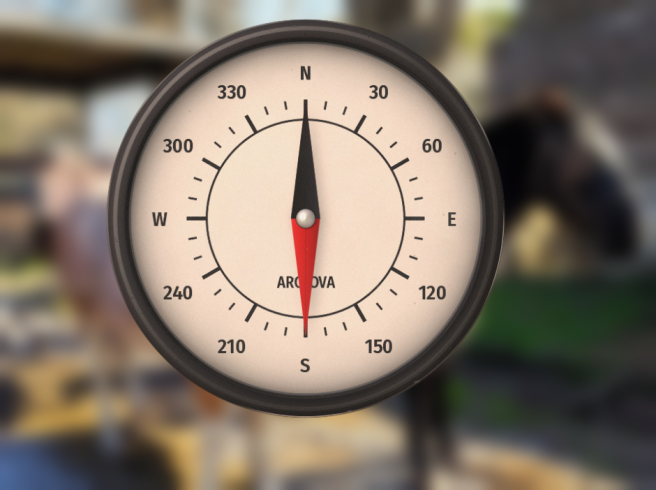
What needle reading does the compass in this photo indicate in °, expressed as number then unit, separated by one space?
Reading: 180 °
